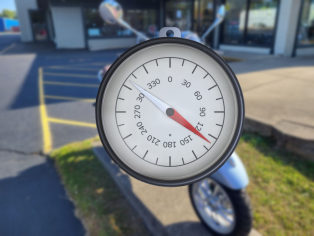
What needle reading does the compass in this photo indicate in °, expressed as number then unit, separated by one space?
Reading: 127.5 °
